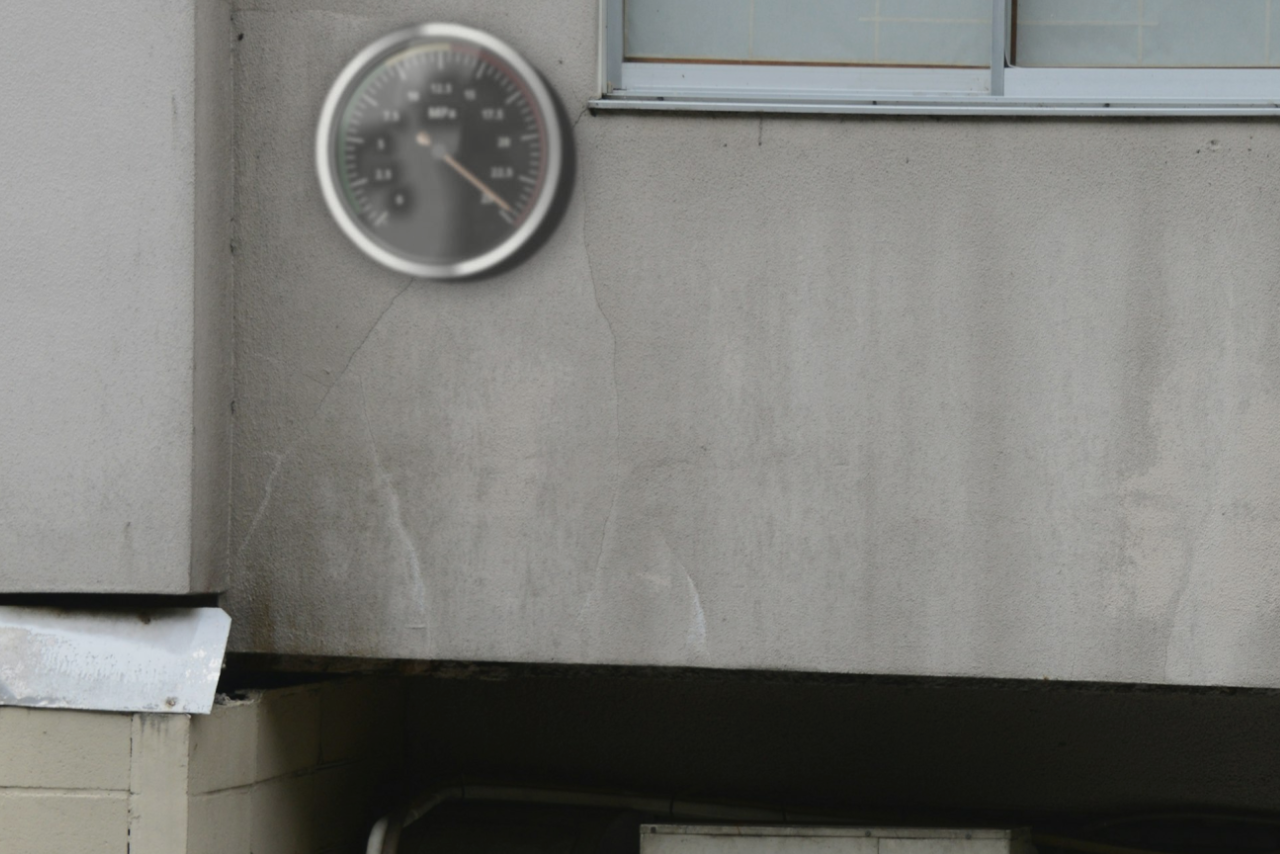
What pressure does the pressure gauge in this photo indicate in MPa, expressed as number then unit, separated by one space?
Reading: 24.5 MPa
